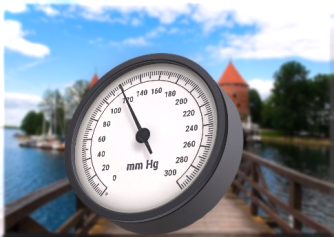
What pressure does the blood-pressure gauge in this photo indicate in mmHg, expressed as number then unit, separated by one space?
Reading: 120 mmHg
